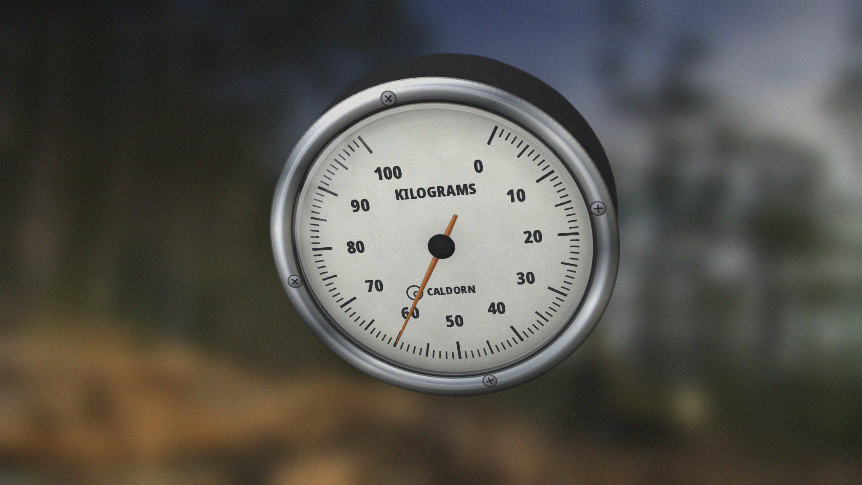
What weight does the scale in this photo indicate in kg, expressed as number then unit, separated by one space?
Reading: 60 kg
